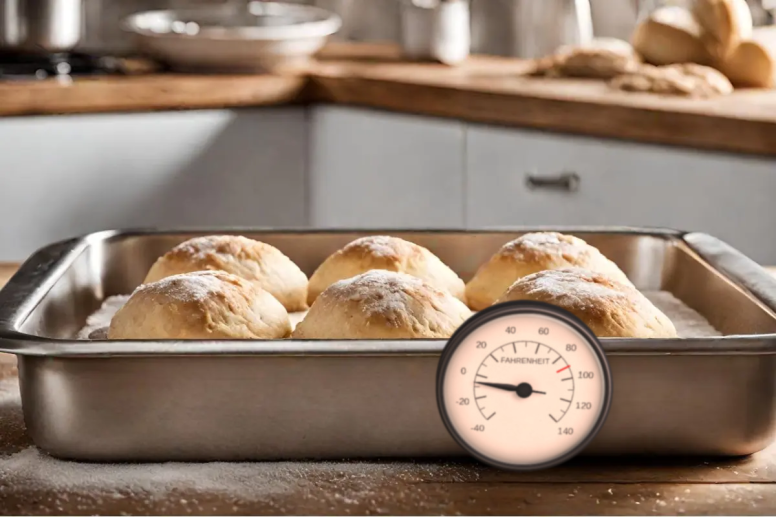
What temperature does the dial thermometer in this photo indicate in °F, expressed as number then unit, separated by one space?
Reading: -5 °F
